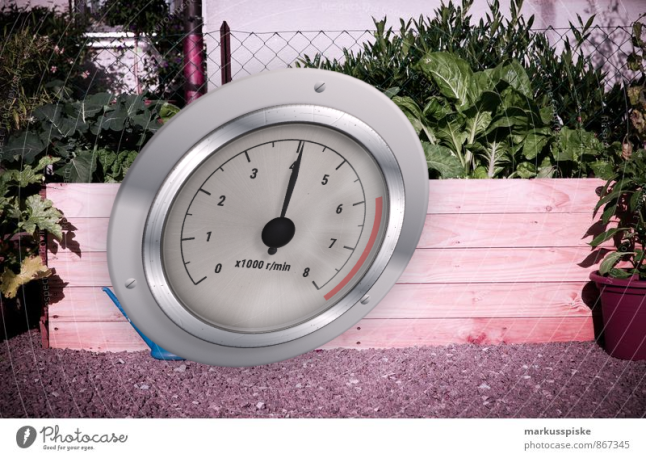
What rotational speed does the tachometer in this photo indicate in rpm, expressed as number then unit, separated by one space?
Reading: 4000 rpm
